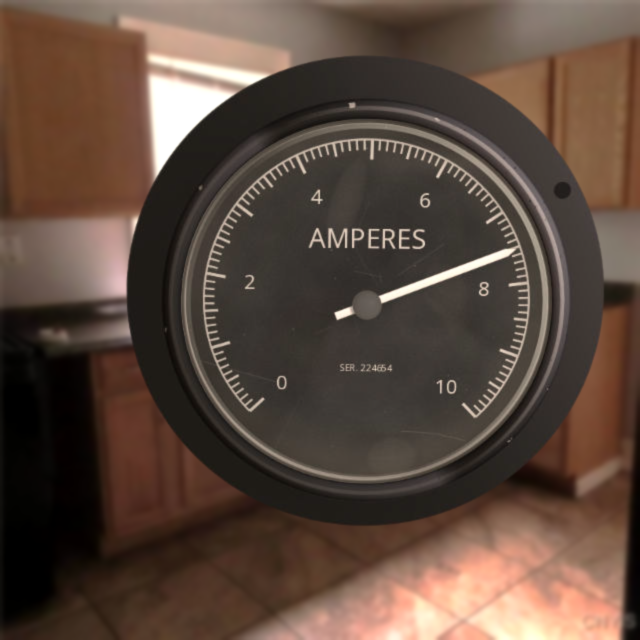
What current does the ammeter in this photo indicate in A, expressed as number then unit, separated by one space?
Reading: 7.5 A
